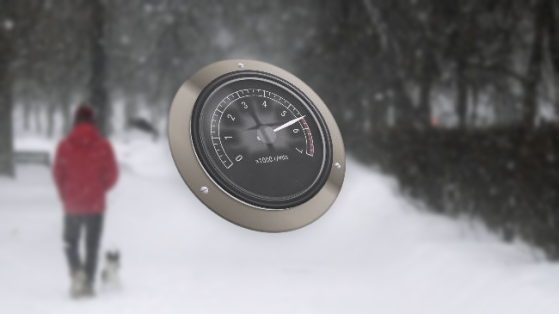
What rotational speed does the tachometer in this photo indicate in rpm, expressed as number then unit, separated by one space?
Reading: 5600 rpm
